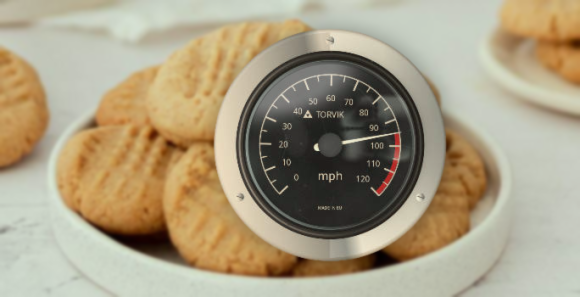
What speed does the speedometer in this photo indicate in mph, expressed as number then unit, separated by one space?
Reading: 95 mph
